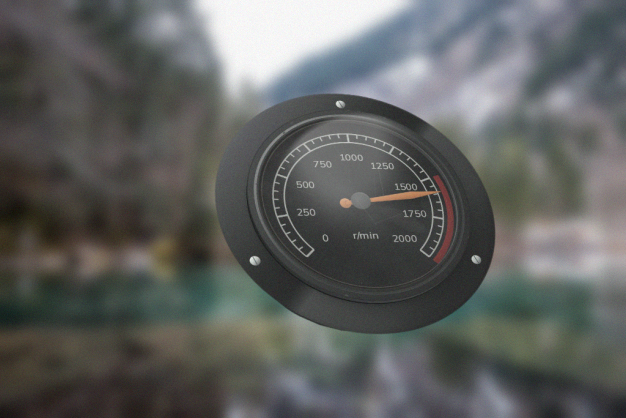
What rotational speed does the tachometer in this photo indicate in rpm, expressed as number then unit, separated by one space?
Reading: 1600 rpm
